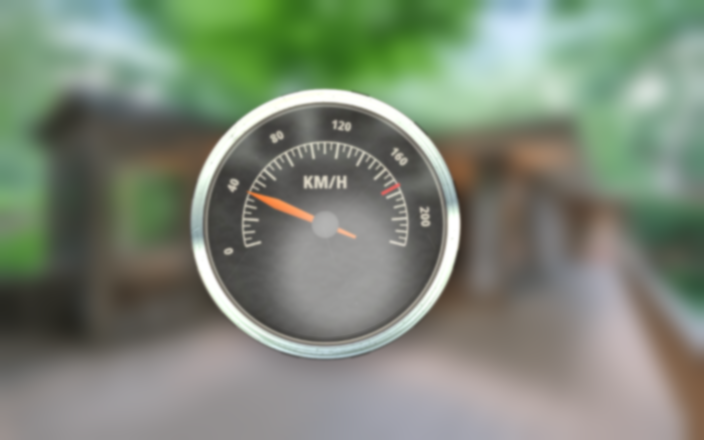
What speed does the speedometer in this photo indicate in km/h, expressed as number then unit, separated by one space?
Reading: 40 km/h
